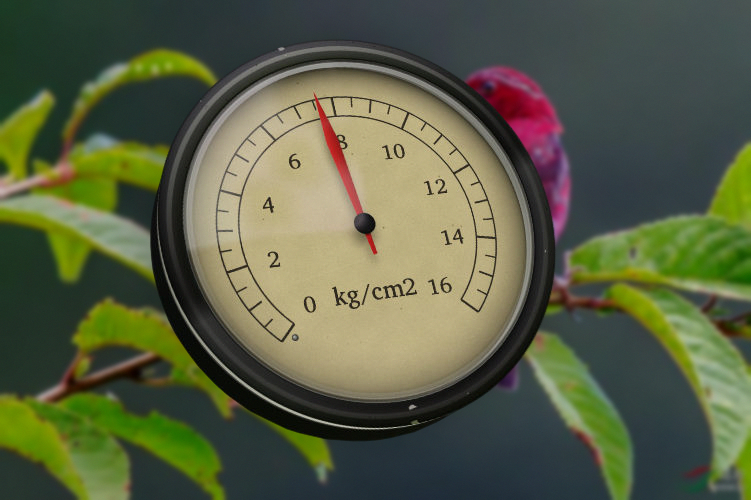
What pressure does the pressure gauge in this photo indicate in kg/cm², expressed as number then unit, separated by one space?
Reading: 7.5 kg/cm²
